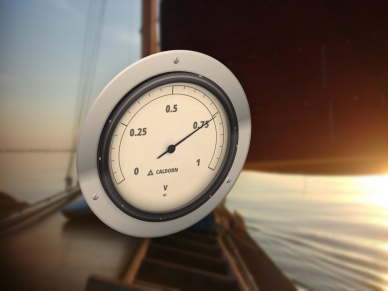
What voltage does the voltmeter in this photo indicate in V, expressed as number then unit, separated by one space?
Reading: 0.75 V
